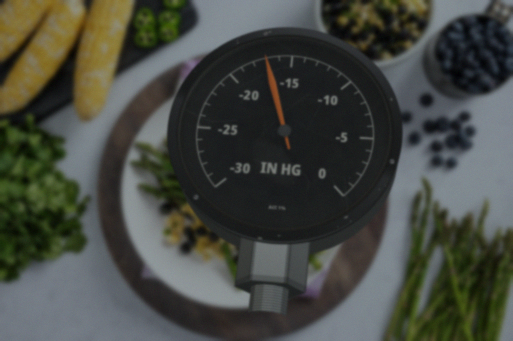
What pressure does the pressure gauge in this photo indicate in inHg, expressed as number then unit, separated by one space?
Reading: -17 inHg
